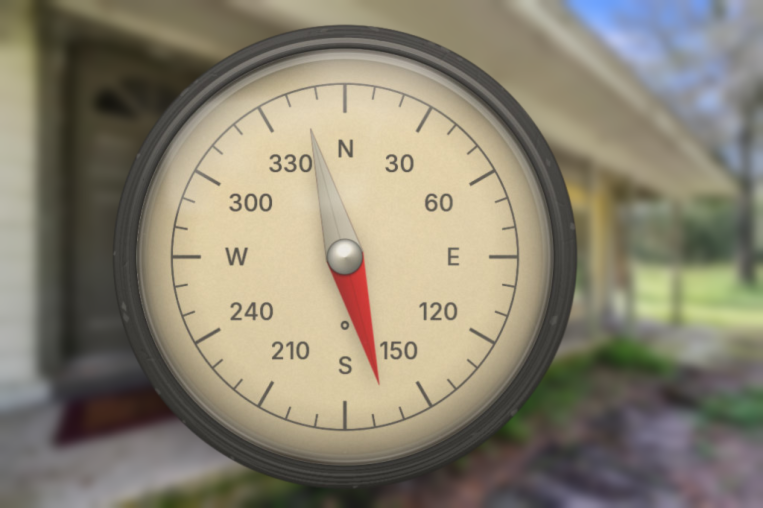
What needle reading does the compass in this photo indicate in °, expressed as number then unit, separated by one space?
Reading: 165 °
